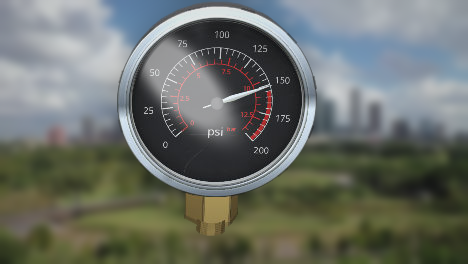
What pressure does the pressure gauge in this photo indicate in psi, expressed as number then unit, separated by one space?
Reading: 150 psi
